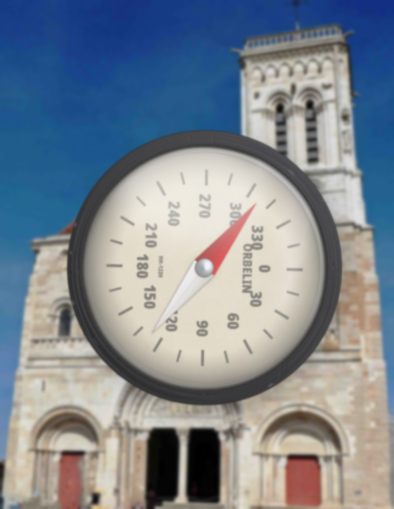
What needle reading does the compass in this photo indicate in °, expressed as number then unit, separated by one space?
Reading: 307.5 °
